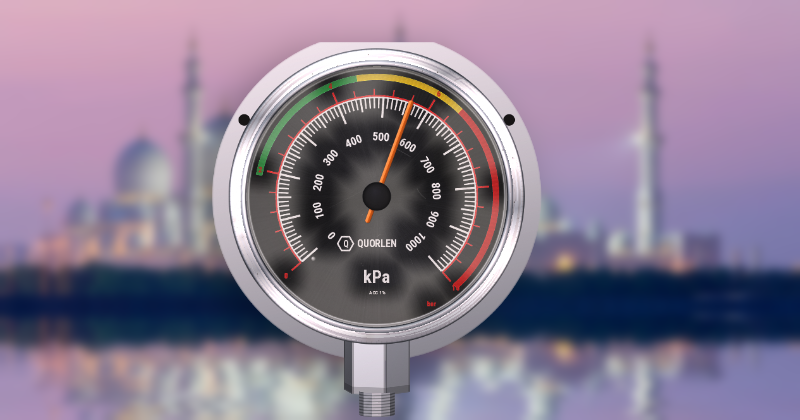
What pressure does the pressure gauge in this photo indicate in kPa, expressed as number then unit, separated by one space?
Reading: 560 kPa
